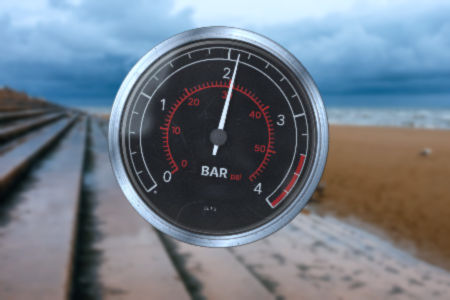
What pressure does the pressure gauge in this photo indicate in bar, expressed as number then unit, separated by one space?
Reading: 2.1 bar
